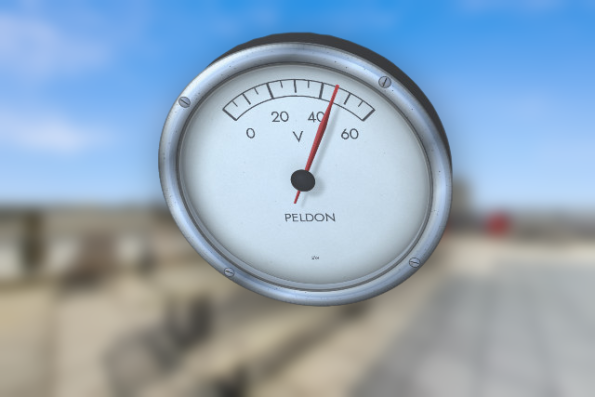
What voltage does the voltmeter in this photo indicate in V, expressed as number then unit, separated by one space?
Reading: 45 V
